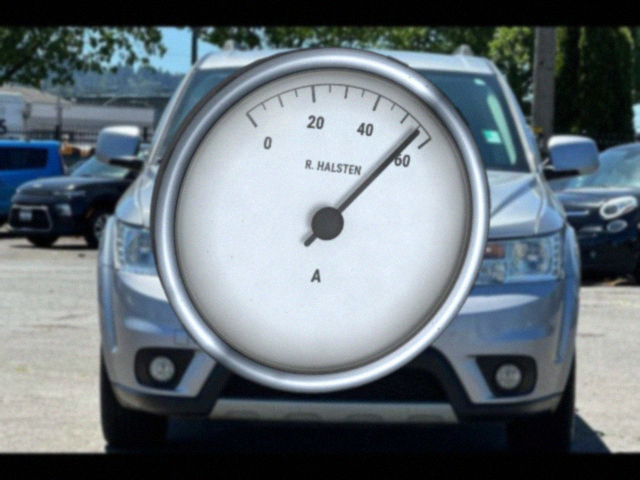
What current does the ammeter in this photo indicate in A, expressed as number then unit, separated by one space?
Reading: 55 A
